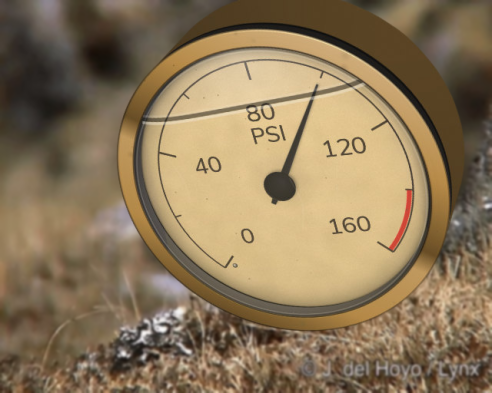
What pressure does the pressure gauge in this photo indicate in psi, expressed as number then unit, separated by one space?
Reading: 100 psi
